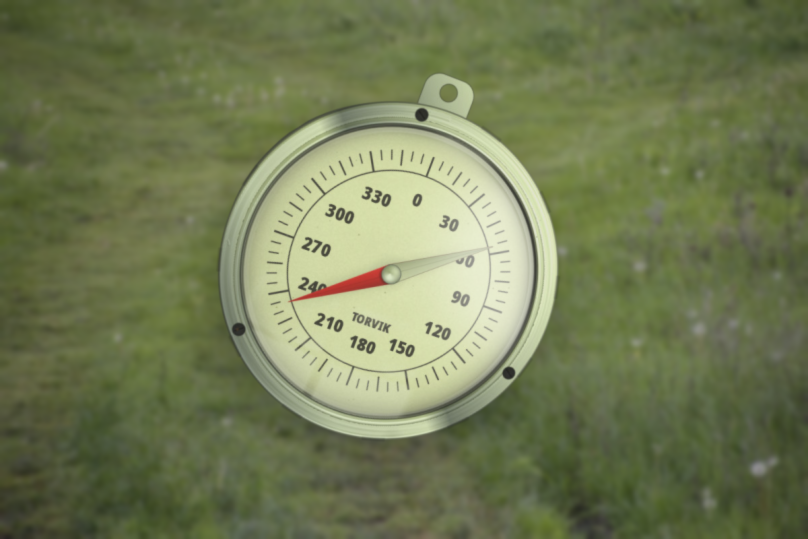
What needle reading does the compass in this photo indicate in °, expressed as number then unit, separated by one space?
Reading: 235 °
